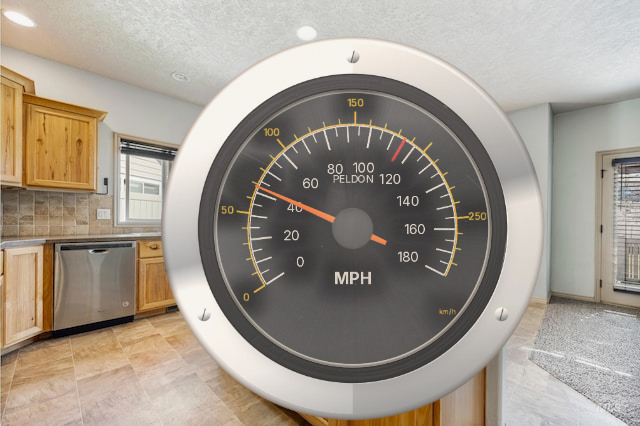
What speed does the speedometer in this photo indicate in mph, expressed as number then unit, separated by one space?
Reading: 42.5 mph
